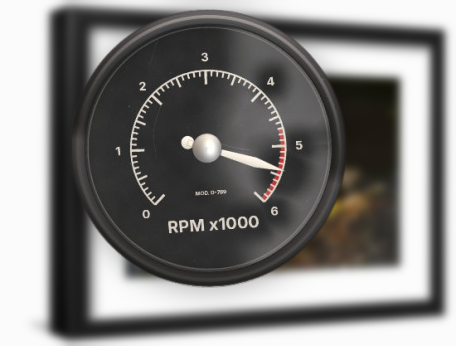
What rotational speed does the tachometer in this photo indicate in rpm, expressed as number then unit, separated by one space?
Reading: 5400 rpm
